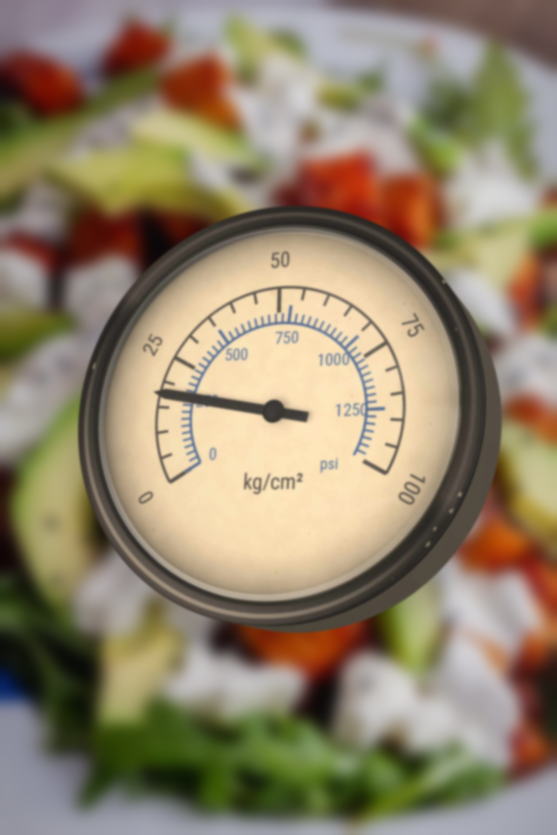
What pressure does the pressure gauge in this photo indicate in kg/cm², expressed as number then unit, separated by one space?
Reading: 17.5 kg/cm²
